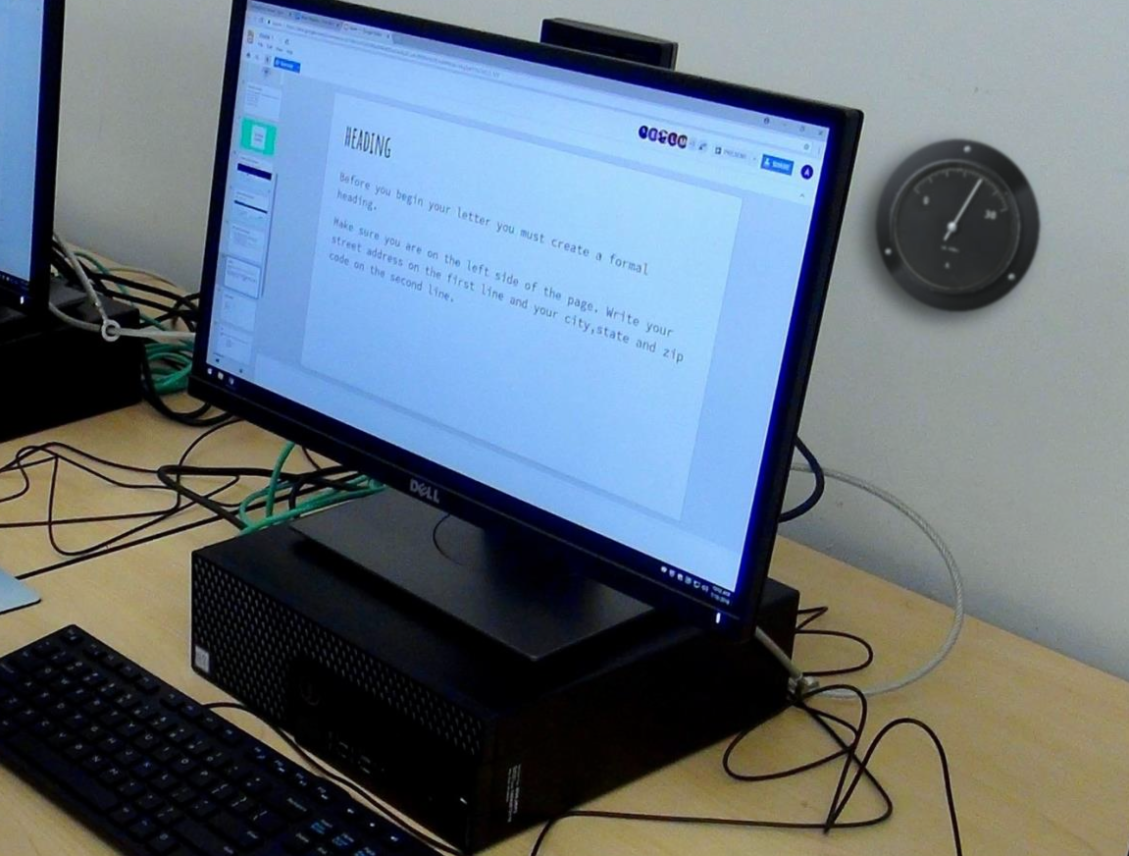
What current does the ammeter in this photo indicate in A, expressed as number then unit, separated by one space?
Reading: 20 A
